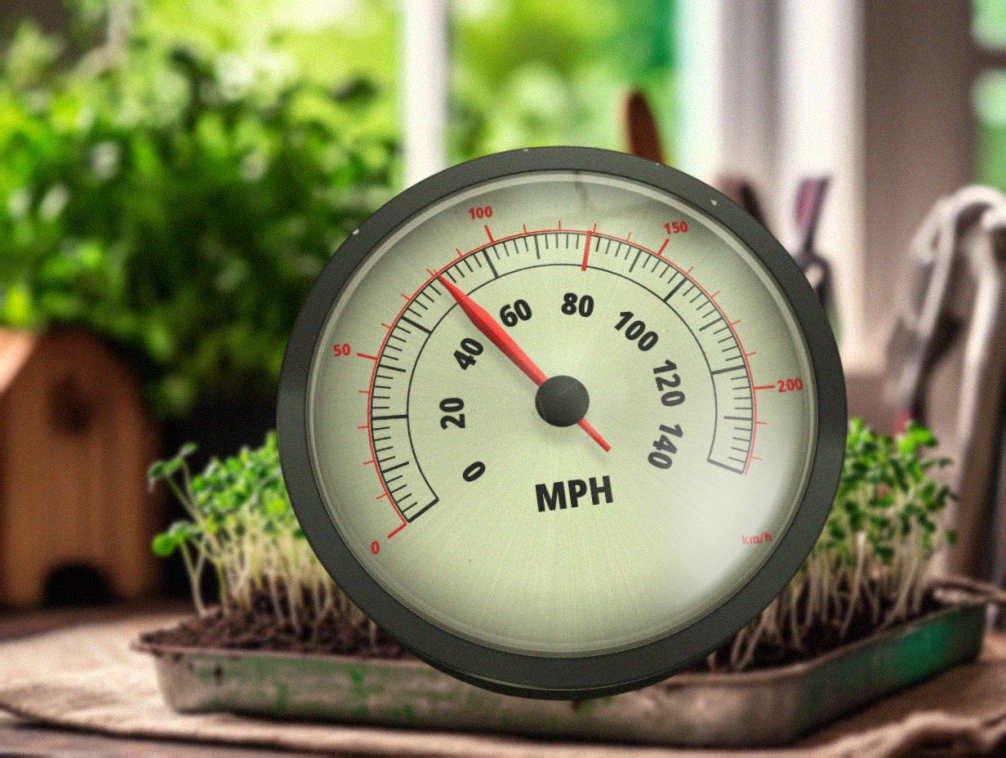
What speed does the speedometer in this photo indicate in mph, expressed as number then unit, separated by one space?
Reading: 50 mph
